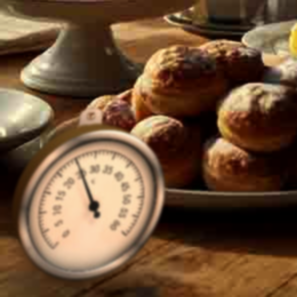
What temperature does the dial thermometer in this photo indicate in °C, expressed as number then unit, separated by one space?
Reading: 25 °C
